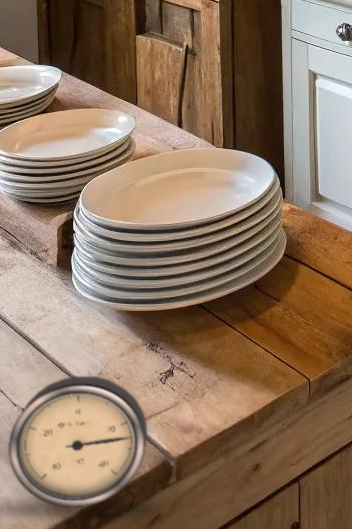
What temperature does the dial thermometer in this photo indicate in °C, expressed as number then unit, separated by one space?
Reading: 25 °C
